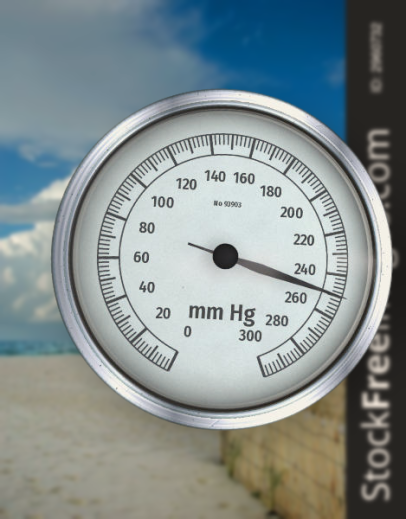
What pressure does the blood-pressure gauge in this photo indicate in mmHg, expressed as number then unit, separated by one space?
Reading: 250 mmHg
